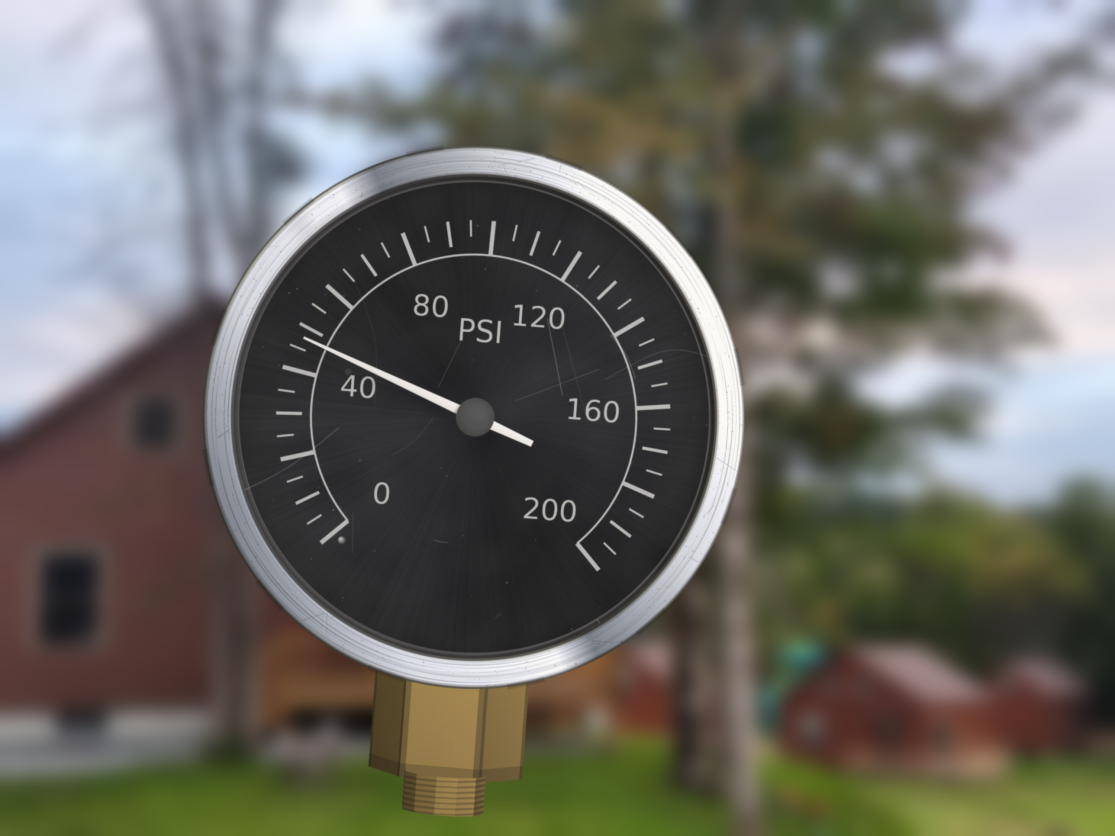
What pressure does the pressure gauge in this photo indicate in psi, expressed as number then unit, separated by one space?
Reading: 47.5 psi
